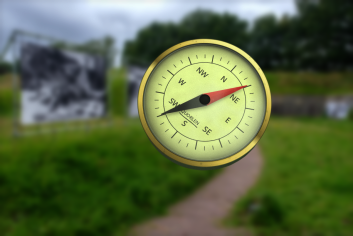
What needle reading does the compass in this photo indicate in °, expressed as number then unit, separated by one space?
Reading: 30 °
